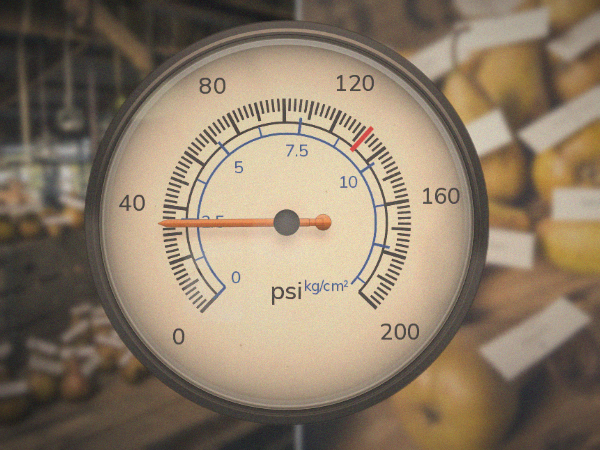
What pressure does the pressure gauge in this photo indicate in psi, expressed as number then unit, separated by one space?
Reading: 34 psi
